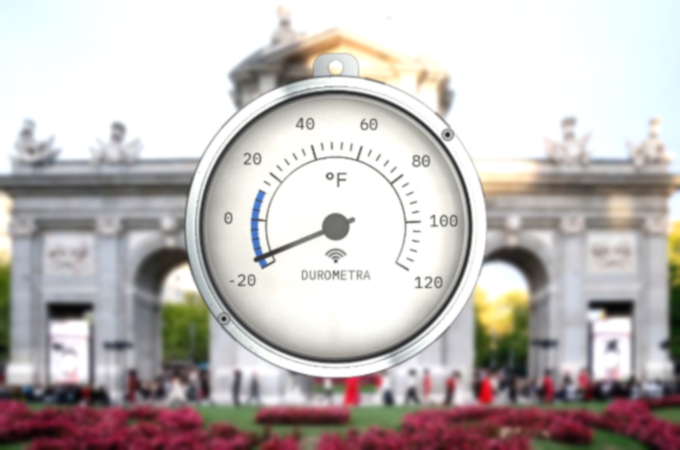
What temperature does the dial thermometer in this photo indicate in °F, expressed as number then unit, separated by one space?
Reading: -16 °F
